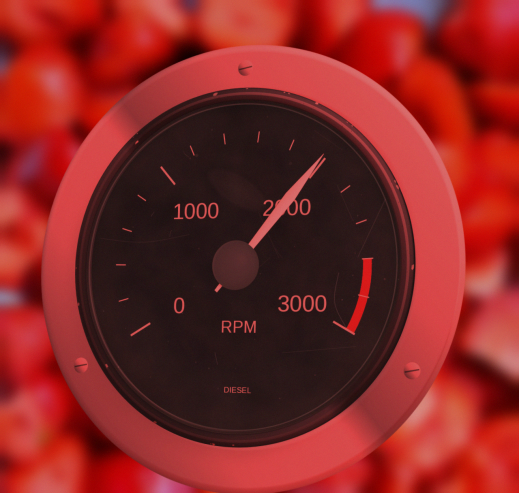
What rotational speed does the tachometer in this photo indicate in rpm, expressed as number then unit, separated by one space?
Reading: 2000 rpm
